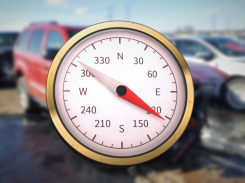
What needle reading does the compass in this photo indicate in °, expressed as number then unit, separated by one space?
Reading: 125 °
